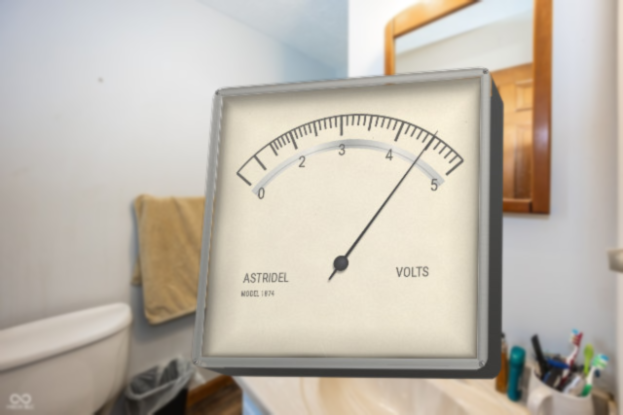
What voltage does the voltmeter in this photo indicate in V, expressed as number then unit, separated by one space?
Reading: 4.5 V
